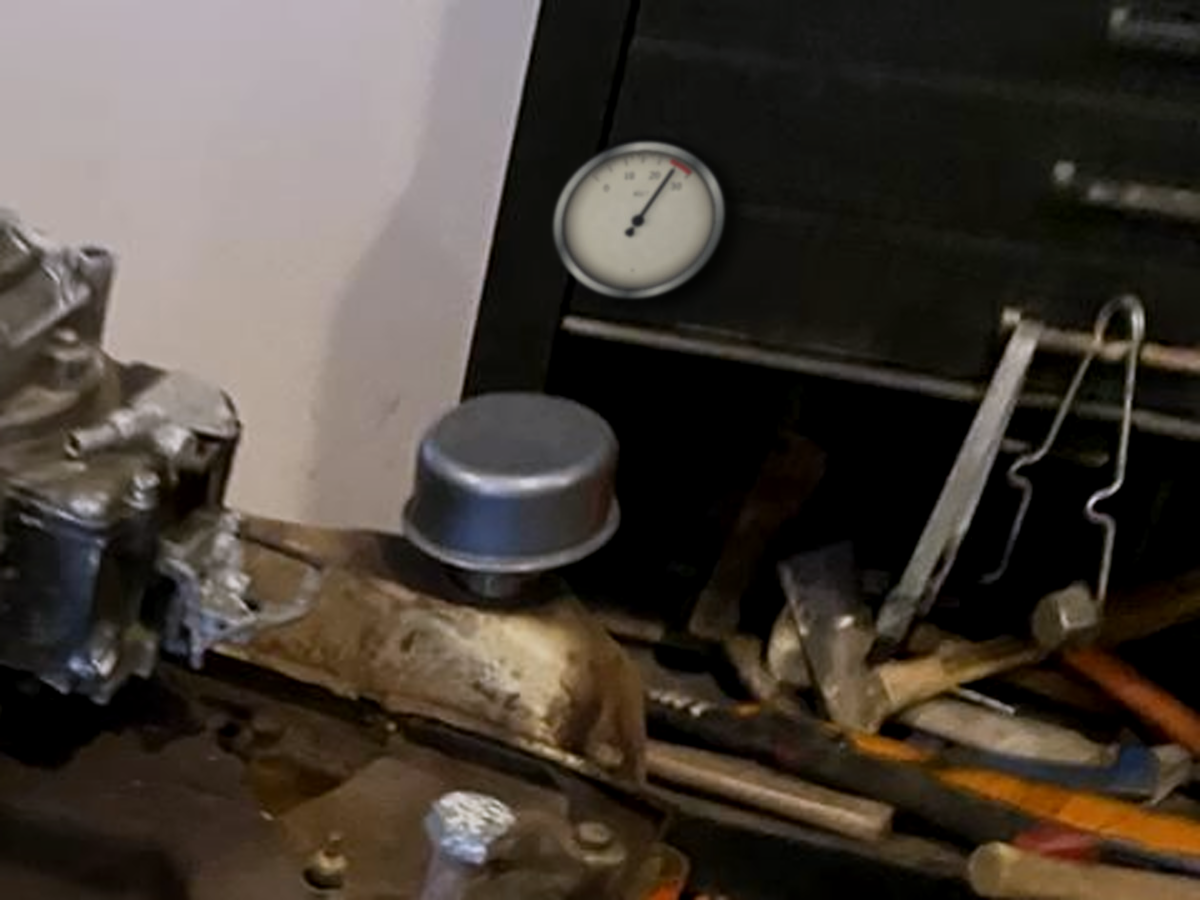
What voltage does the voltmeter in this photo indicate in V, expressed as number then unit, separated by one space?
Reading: 25 V
